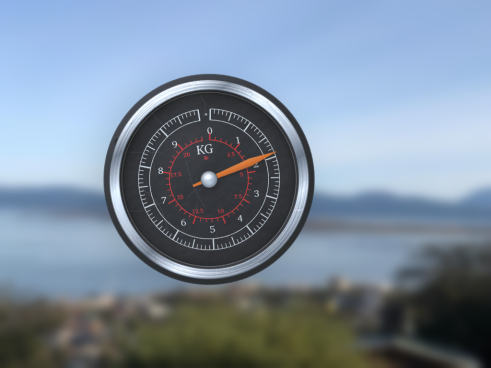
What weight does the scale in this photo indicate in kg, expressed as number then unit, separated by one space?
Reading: 1.9 kg
